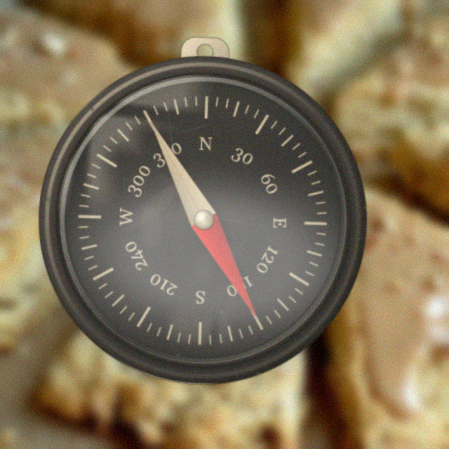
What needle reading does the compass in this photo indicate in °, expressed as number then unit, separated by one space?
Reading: 150 °
